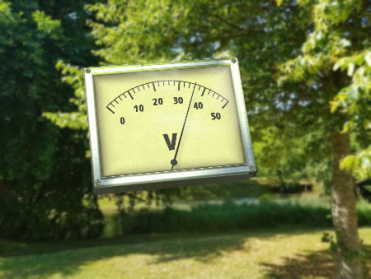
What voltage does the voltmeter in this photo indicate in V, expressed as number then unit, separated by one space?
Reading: 36 V
